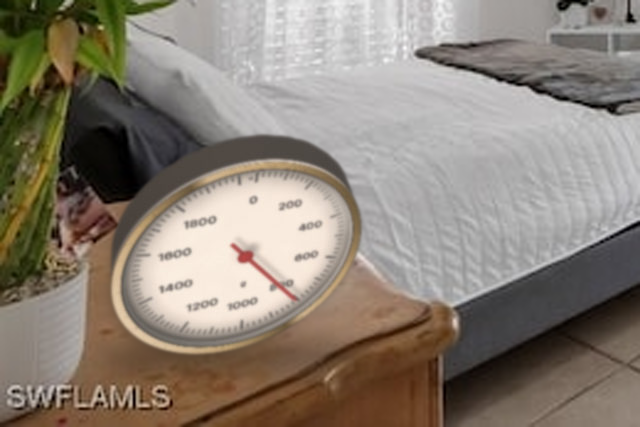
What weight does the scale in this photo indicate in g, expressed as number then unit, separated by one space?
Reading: 800 g
